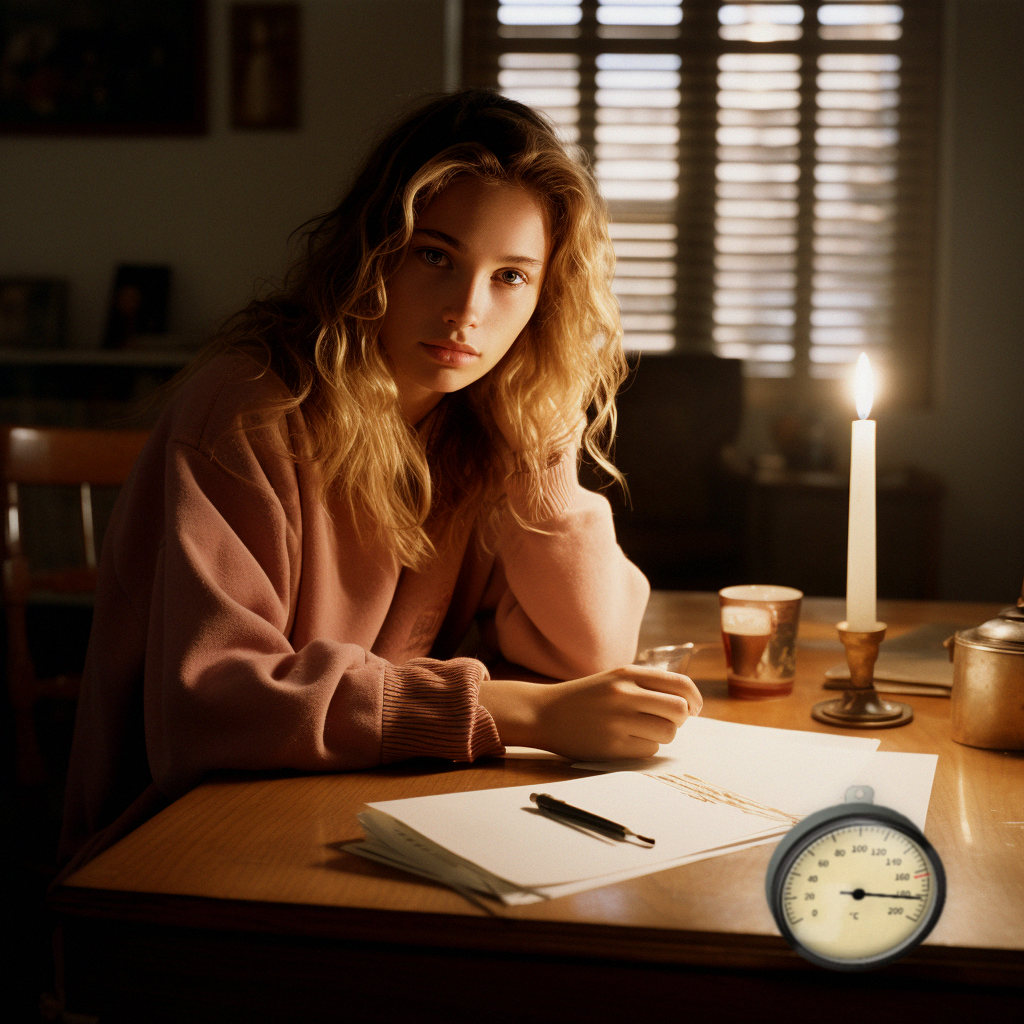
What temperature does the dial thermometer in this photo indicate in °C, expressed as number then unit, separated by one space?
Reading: 180 °C
